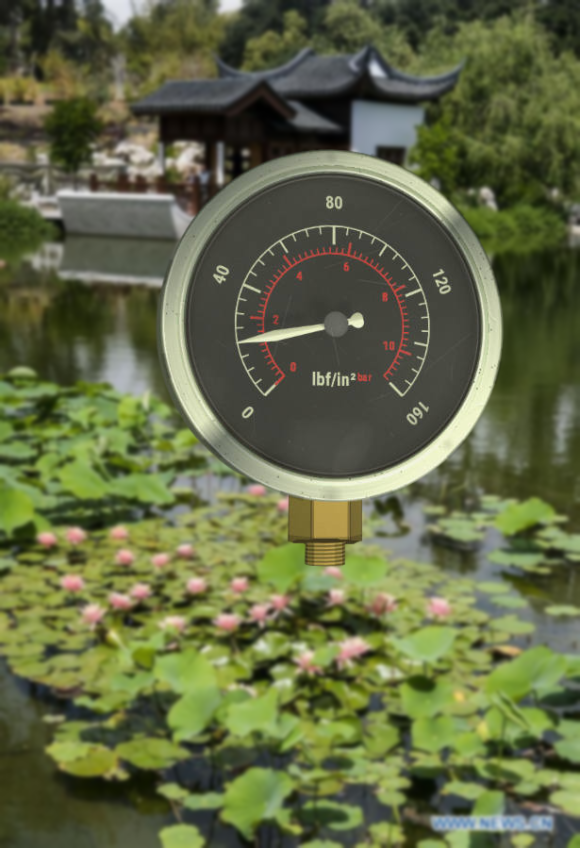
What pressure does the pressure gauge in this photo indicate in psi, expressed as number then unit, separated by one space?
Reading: 20 psi
